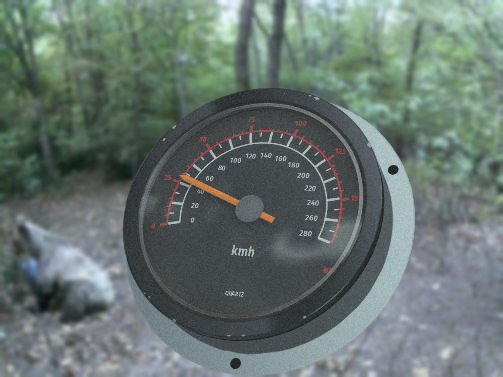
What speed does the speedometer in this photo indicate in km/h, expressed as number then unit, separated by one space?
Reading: 45 km/h
